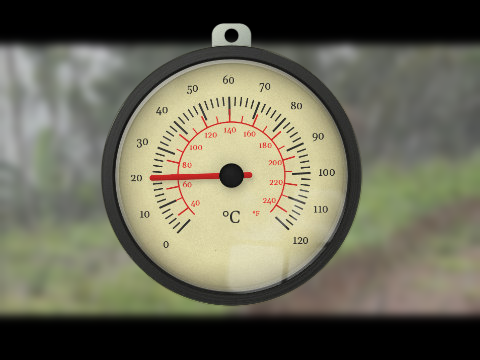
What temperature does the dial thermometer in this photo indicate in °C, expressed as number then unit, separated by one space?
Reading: 20 °C
